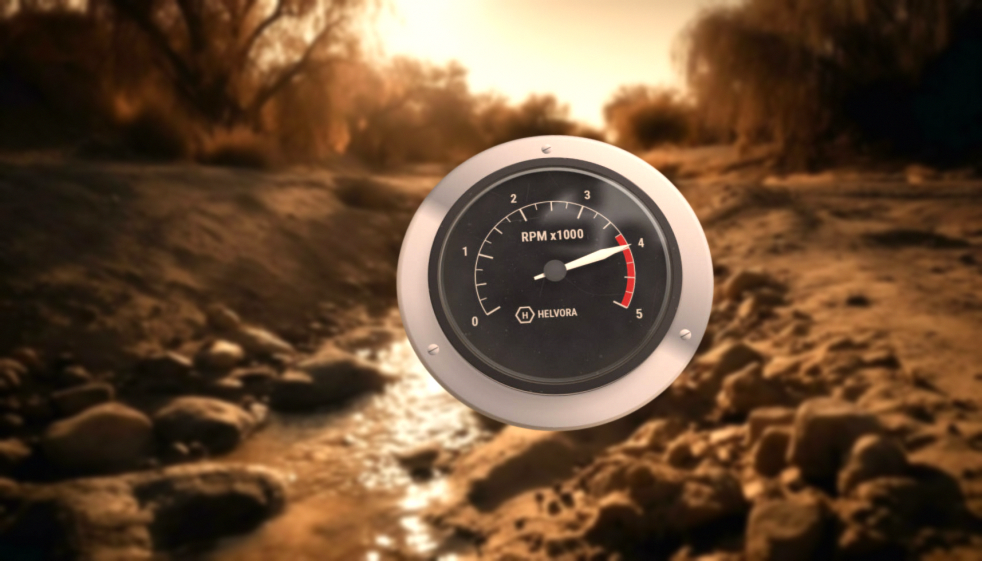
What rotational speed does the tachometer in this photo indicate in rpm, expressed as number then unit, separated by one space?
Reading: 4000 rpm
